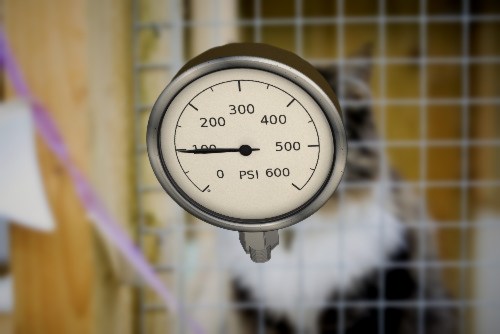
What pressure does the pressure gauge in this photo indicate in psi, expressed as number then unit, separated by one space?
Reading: 100 psi
